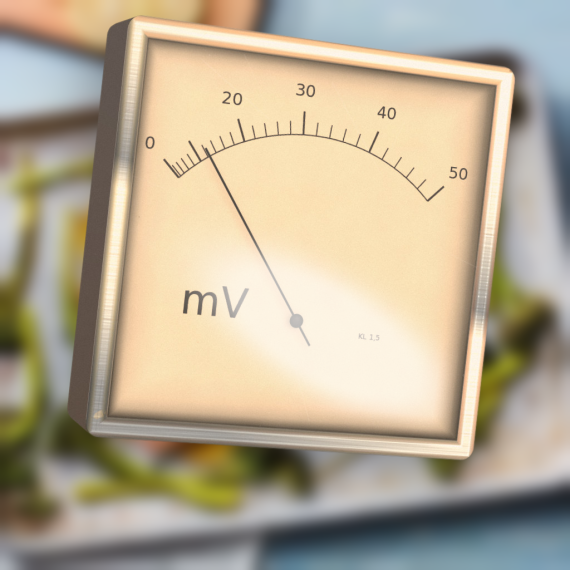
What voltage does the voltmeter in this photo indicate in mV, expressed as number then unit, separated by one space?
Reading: 12 mV
